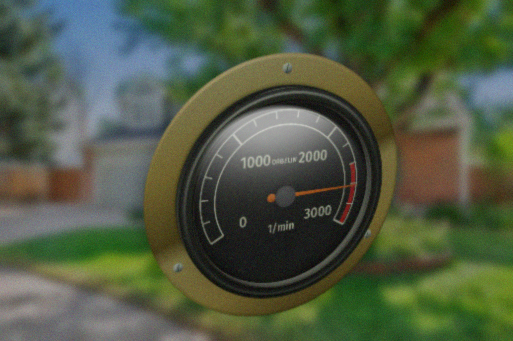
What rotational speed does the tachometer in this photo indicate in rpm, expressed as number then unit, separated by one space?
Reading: 2600 rpm
